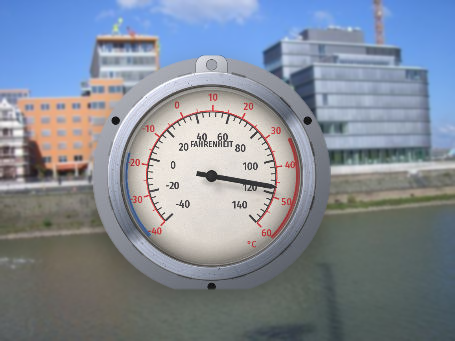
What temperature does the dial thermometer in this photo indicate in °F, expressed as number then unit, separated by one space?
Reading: 116 °F
